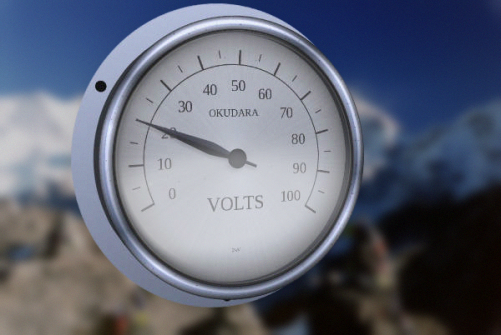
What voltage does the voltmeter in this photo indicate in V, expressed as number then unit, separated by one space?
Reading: 20 V
